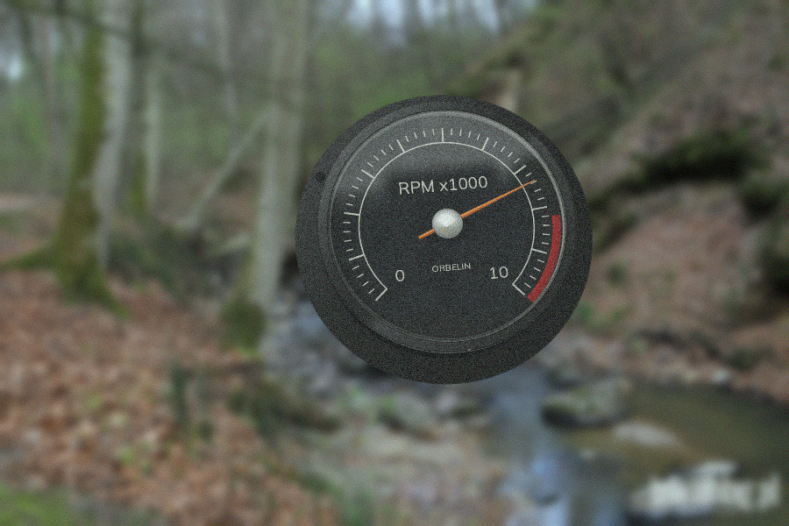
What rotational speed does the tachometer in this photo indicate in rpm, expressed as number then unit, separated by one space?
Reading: 7400 rpm
